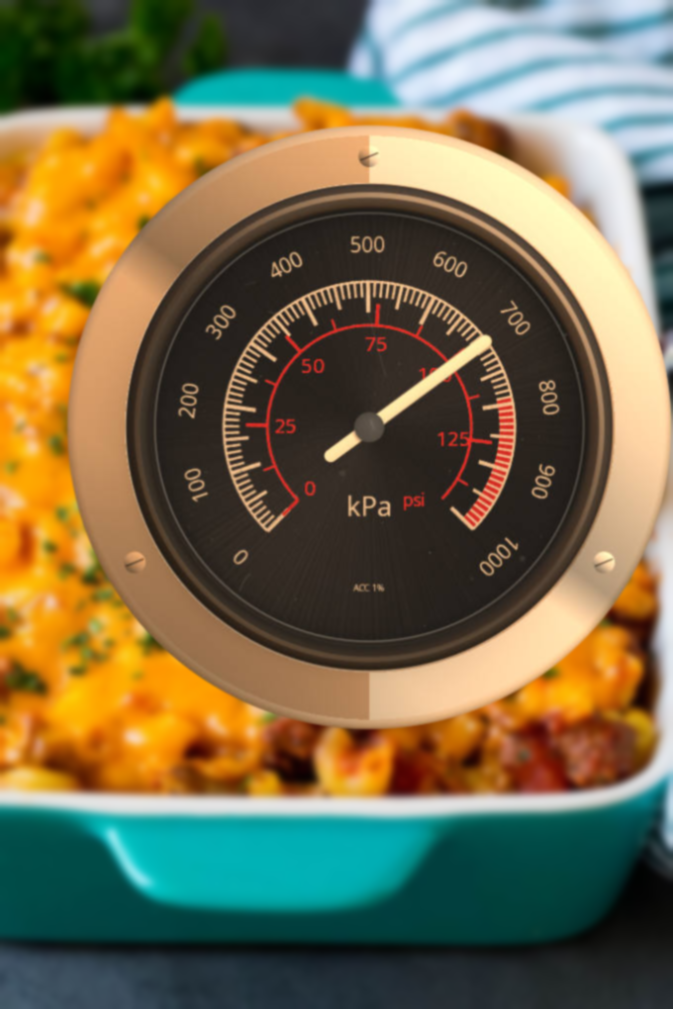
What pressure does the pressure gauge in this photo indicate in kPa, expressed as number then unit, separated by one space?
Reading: 700 kPa
